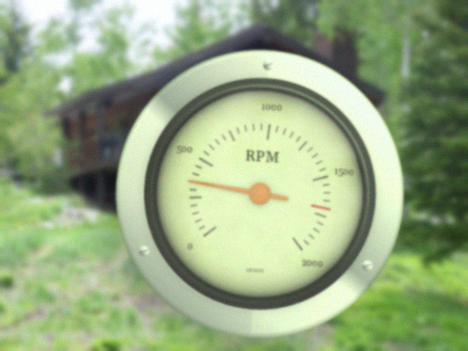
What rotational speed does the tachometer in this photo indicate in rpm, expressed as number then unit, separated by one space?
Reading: 350 rpm
